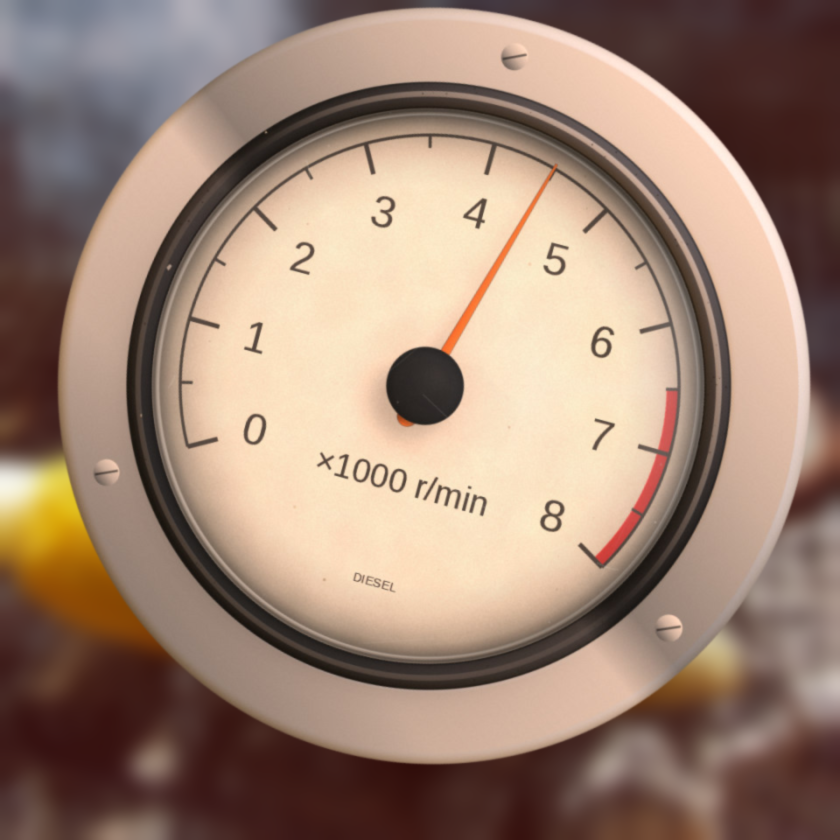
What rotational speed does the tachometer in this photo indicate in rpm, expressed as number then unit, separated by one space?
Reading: 4500 rpm
